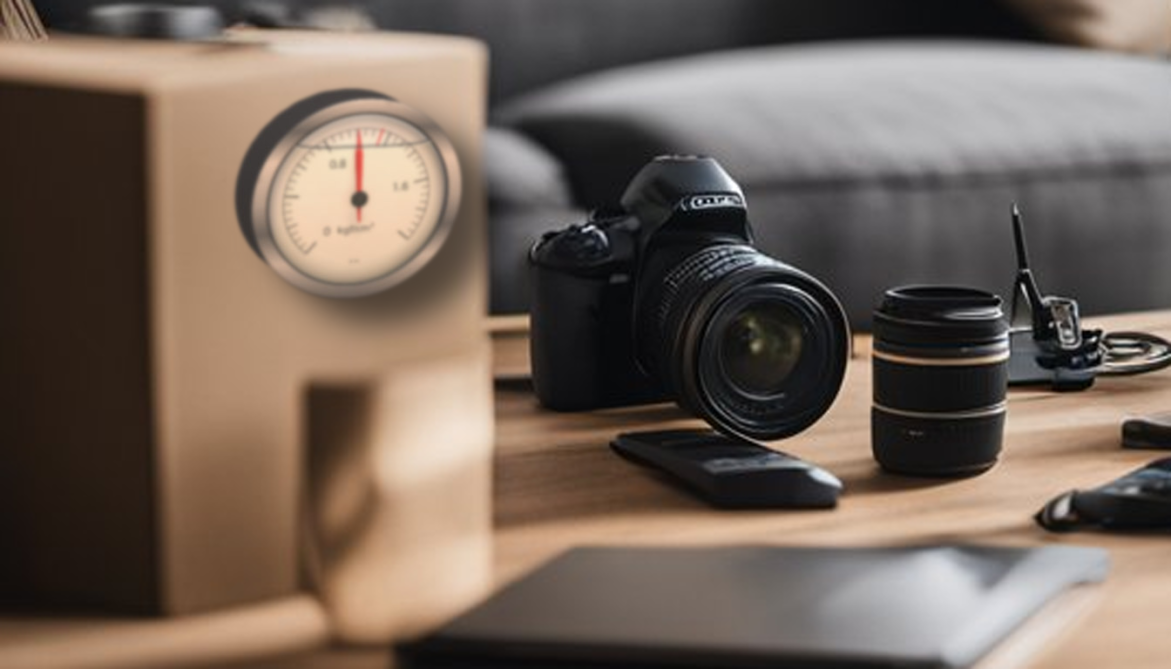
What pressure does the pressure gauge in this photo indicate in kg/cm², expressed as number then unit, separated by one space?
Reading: 1 kg/cm²
